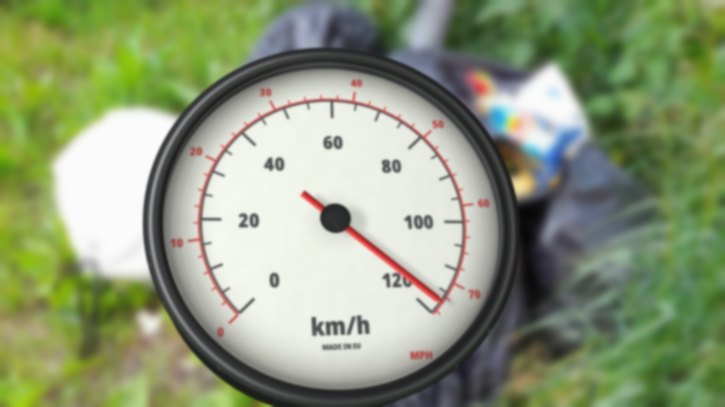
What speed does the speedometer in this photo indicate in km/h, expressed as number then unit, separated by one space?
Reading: 117.5 km/h
